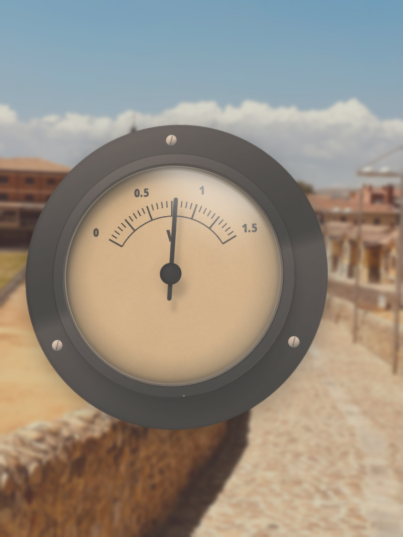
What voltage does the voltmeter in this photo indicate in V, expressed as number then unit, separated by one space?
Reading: 0.8 V
